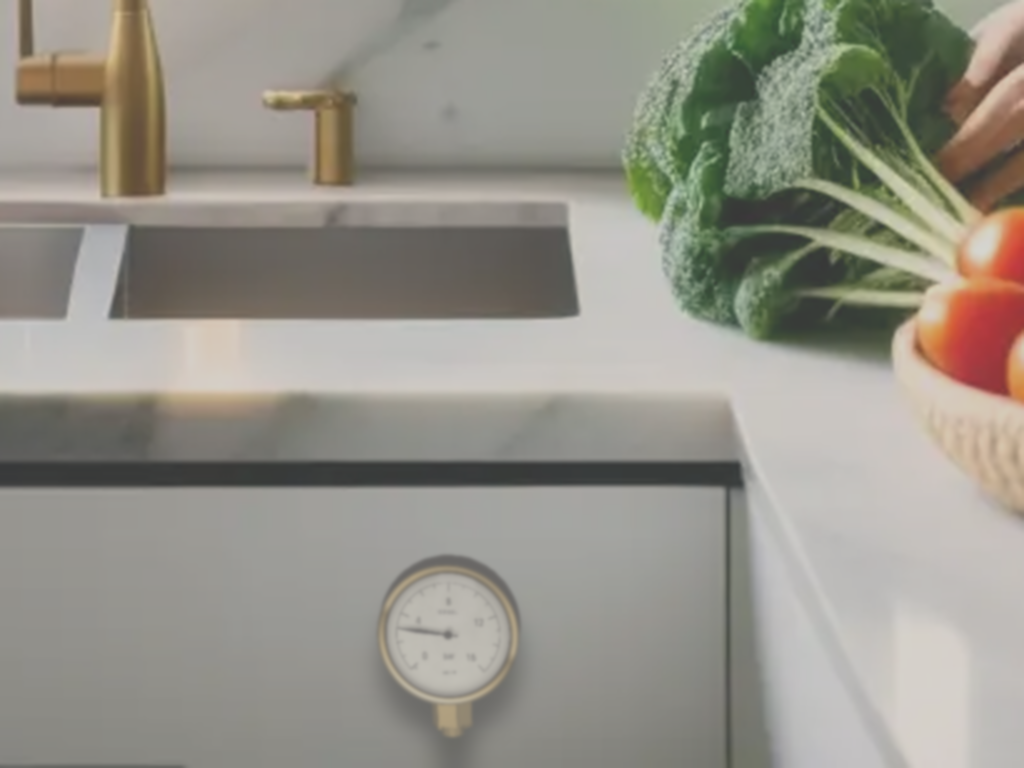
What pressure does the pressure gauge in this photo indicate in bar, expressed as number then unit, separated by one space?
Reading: 3 bar
